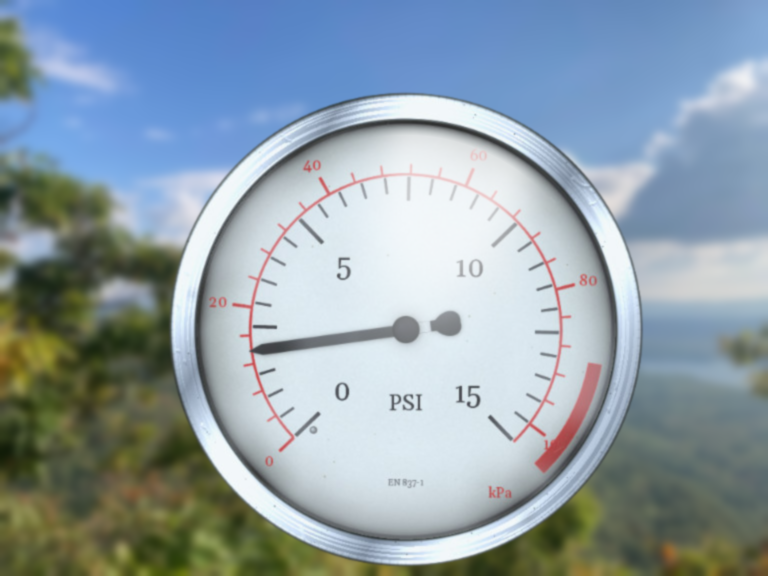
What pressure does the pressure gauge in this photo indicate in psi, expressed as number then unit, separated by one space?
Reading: 2 psi
